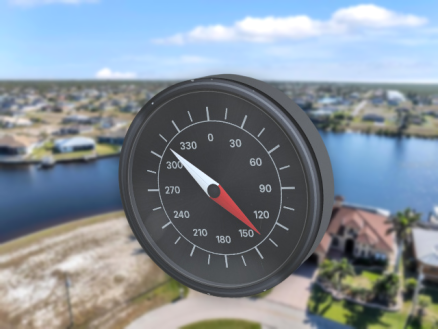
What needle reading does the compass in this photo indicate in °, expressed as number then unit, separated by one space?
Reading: 135 °
